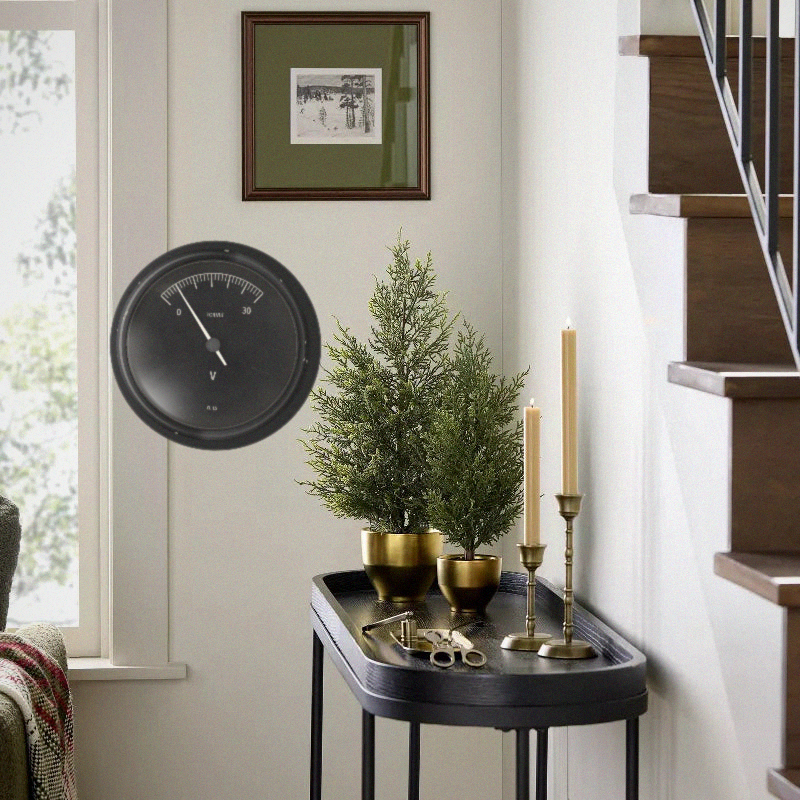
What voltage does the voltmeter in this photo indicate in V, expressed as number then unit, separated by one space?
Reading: 5 V
